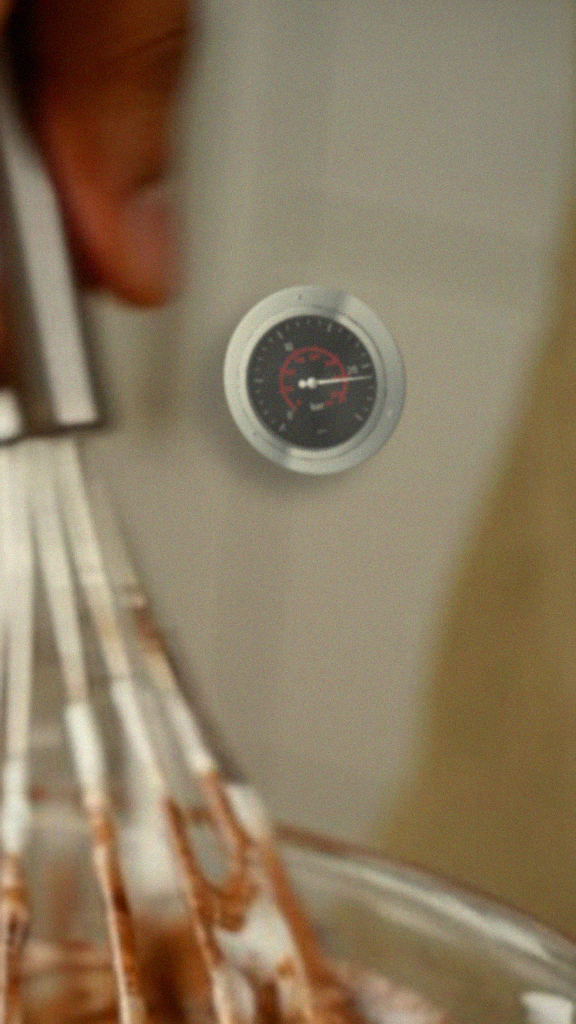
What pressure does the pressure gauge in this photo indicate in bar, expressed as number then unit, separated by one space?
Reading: 21 bar
